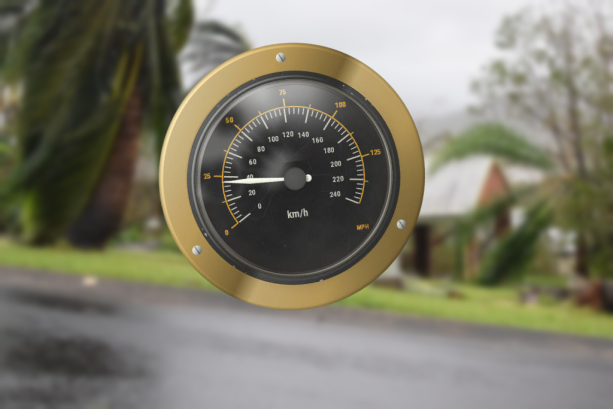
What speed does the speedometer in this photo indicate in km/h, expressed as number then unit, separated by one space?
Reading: 36 km/h
